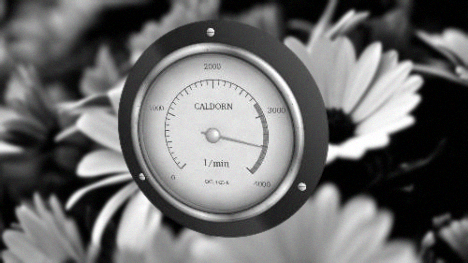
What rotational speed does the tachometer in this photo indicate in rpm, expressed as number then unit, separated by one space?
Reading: 3500 rpm
